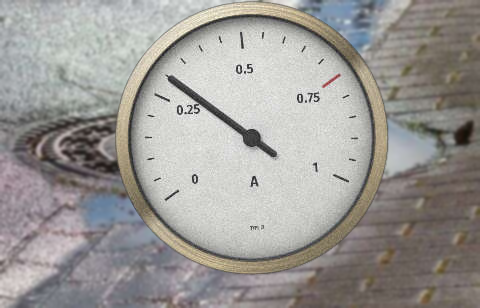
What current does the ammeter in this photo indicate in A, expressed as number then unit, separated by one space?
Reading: 0.3 A
